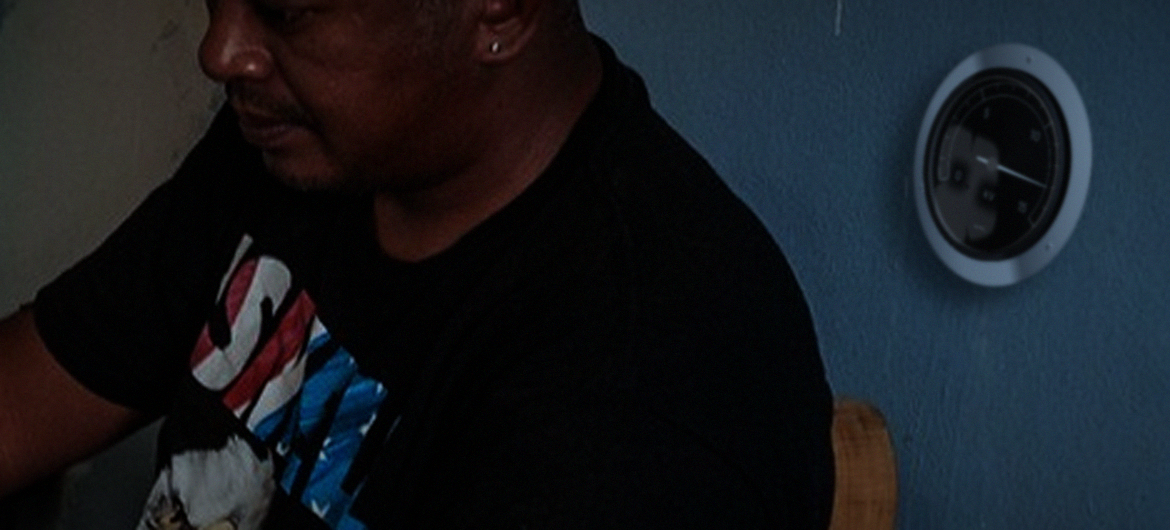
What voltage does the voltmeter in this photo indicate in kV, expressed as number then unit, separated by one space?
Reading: 13 kV
